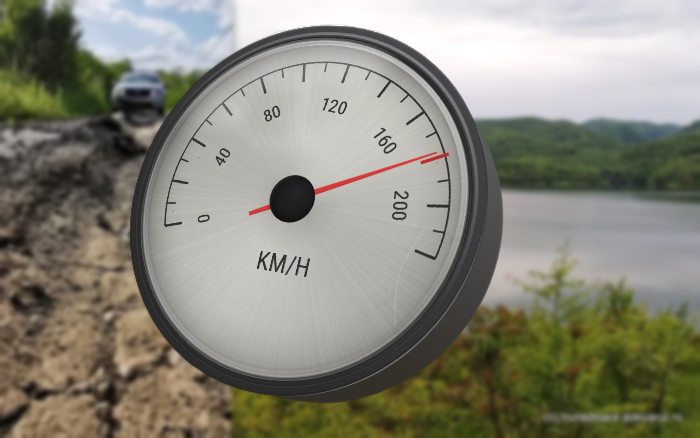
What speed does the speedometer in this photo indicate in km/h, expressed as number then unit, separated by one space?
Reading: 180 km/h
